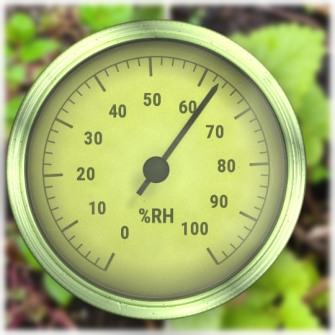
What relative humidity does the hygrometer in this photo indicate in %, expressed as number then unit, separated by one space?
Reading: 63 %
